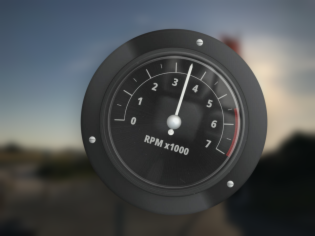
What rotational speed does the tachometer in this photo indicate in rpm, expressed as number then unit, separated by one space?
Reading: 3500 rpm
